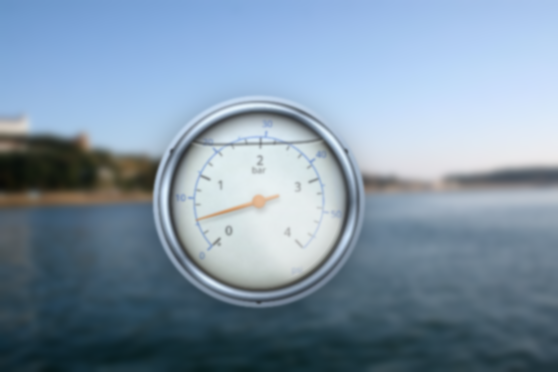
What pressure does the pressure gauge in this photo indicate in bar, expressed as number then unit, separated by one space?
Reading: 0.4 bar
